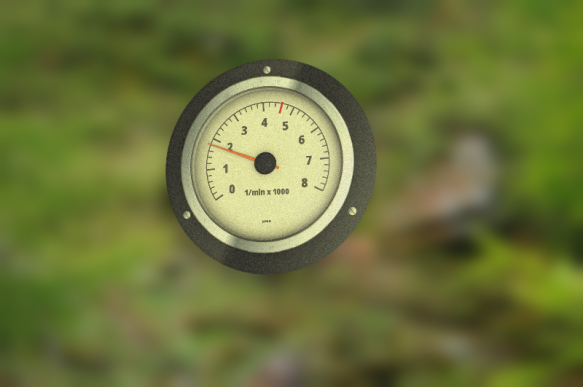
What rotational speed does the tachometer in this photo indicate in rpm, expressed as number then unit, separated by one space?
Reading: 1800 rpm
